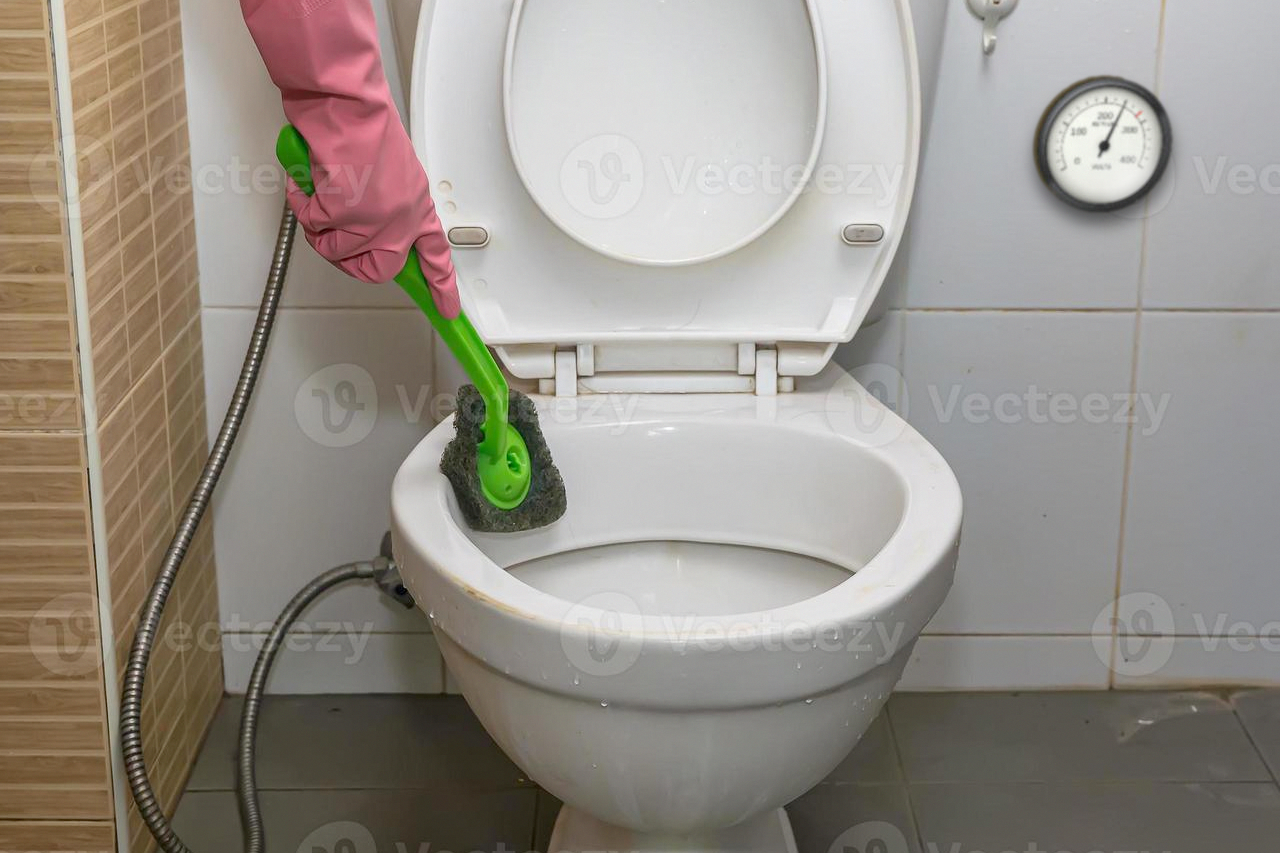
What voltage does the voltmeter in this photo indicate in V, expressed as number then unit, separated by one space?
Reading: 240 V
